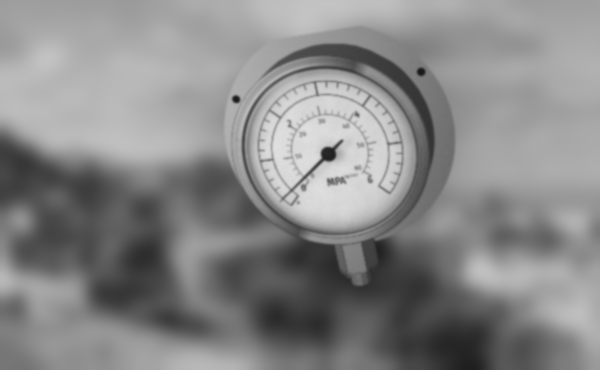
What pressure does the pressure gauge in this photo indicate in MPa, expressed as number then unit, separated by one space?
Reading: 0.2 MPa
